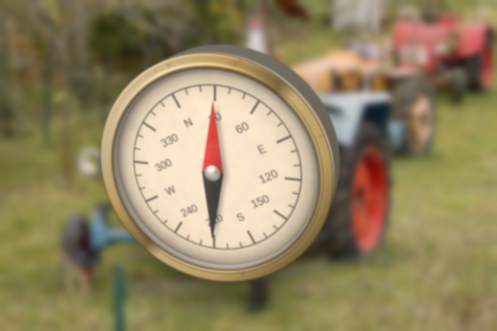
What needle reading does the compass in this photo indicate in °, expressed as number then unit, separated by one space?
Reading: 30 °
